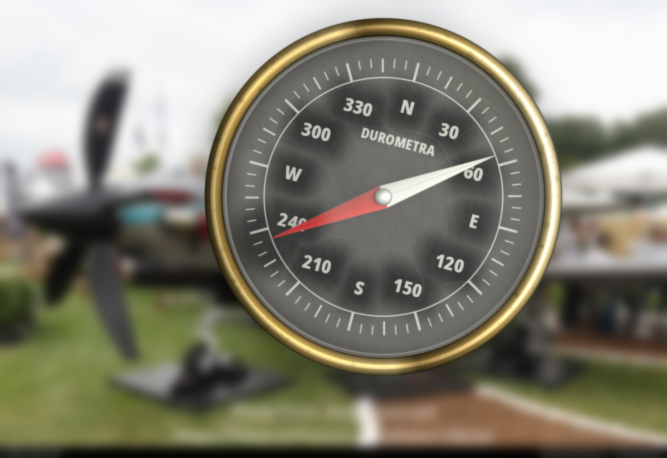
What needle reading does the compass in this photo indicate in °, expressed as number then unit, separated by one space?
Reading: 235 °
